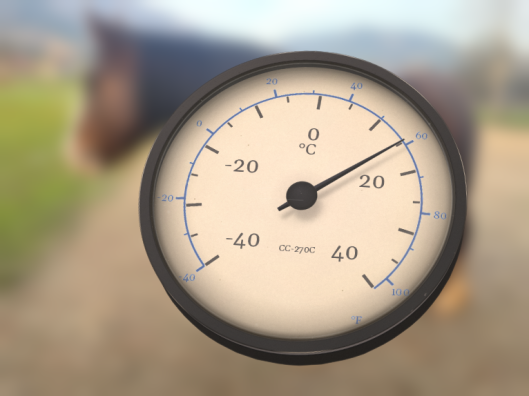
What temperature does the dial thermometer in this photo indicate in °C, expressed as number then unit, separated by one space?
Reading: 15 °C
